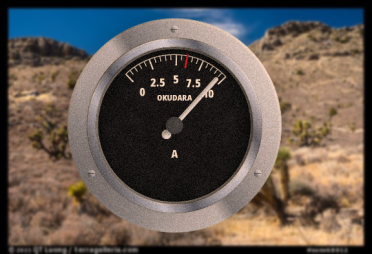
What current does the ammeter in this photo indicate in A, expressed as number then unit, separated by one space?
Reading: 9.5 A
